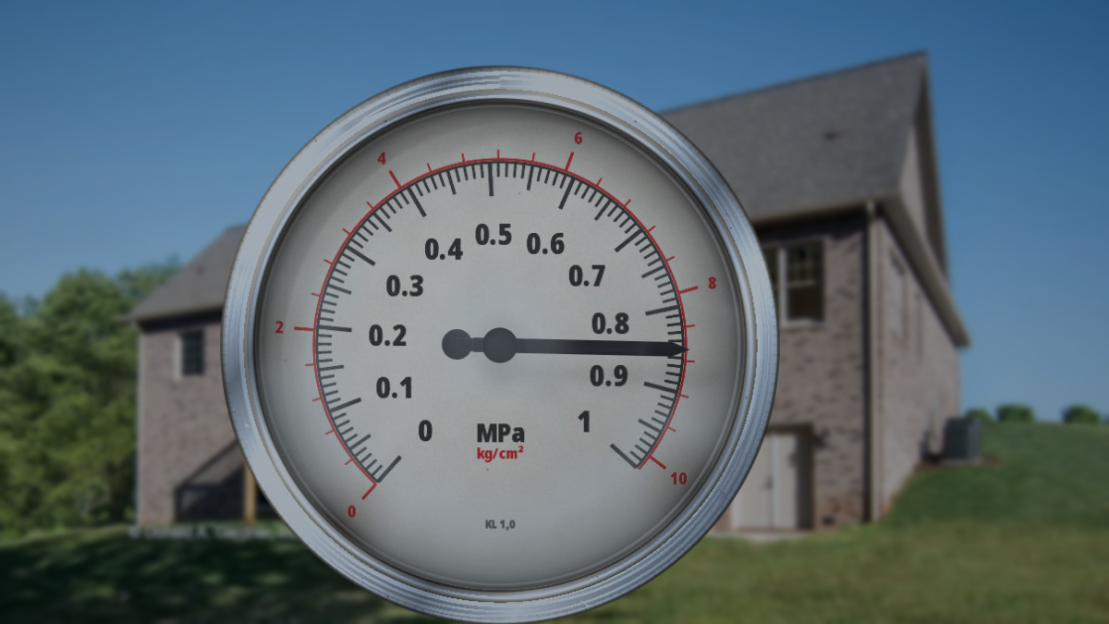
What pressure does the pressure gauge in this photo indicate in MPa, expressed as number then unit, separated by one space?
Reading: 0.85 MPa
